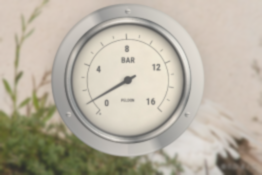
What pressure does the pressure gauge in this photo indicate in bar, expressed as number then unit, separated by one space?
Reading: 1 bar
